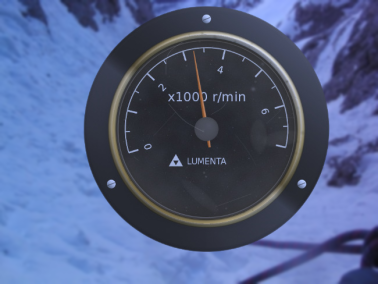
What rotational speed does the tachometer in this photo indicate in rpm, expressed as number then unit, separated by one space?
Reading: 3250 rpm
